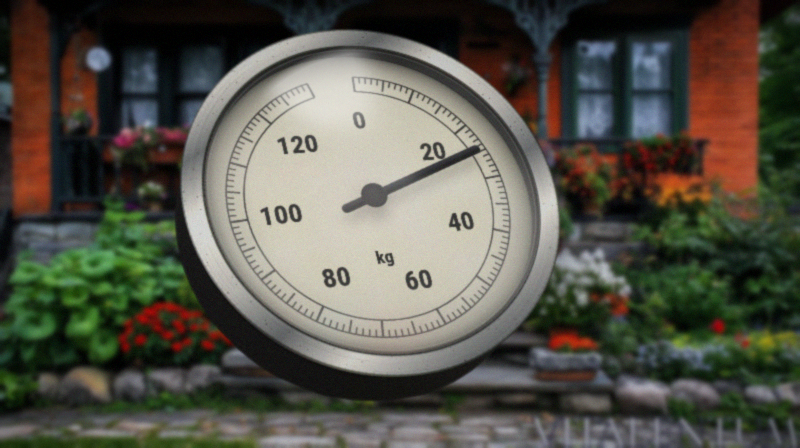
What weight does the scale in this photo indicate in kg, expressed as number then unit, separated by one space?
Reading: 25 kg
